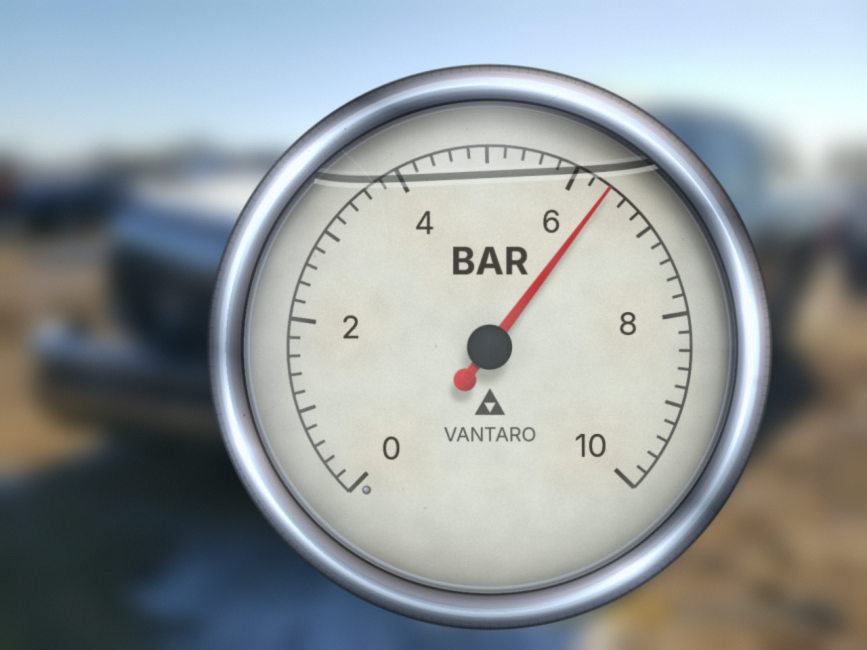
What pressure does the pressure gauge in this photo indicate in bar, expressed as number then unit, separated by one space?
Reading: 6.4 bar
